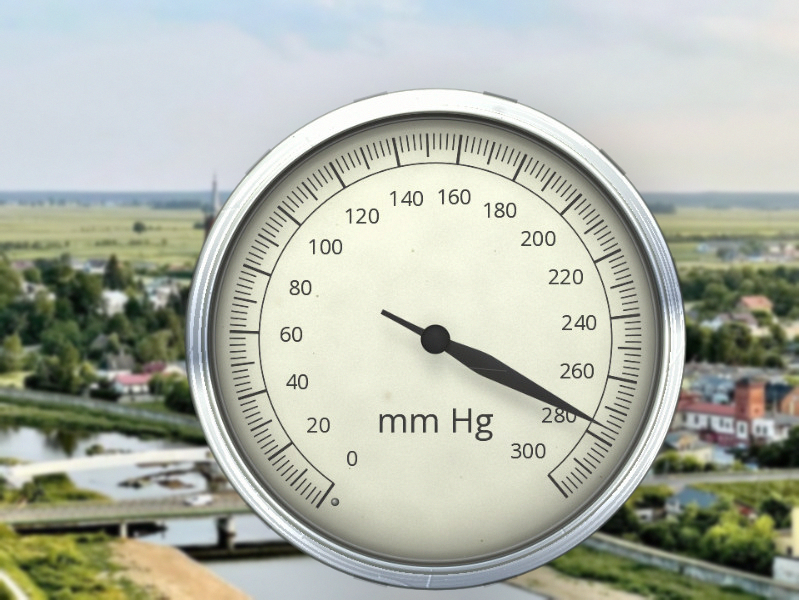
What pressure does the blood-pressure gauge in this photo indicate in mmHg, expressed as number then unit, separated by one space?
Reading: 276 mmHg
